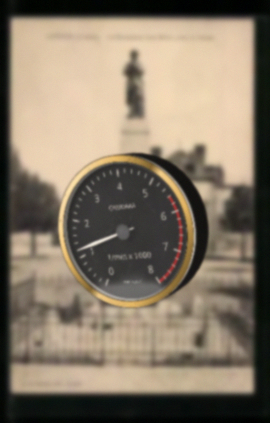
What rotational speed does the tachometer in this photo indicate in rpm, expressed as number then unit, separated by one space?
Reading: 1200 rpm
